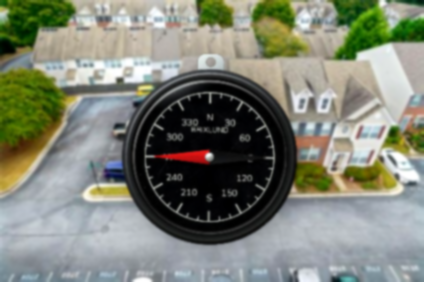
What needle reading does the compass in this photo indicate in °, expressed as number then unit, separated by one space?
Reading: 270 °
